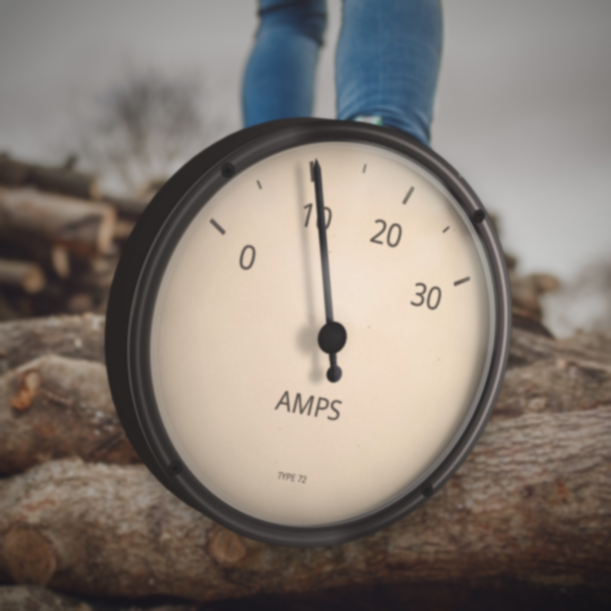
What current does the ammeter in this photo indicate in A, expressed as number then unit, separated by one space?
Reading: 10 A
